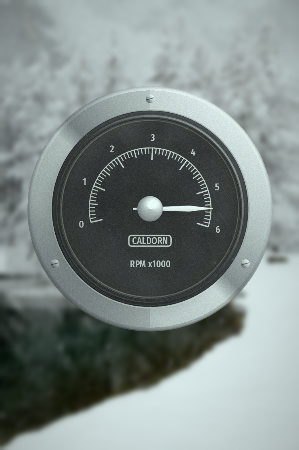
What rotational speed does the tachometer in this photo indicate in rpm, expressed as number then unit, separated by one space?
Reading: 5500 rpm
